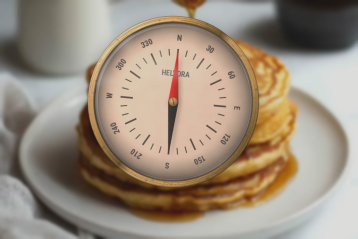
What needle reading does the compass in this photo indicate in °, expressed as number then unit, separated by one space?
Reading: 0 °
